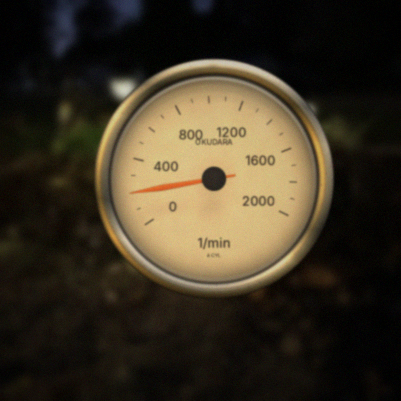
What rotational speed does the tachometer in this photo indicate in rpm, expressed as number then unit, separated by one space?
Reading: 200 rpm
